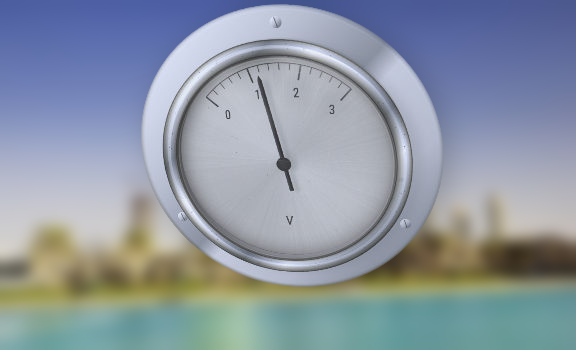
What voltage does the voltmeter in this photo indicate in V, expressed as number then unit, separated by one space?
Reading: 1.2 V
